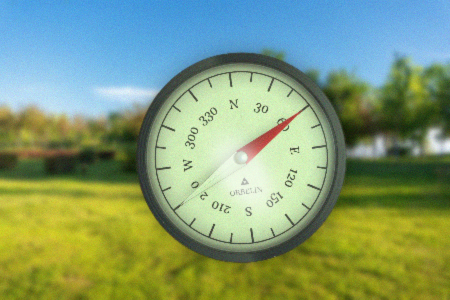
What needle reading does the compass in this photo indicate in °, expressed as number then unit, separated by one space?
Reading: 60 °
